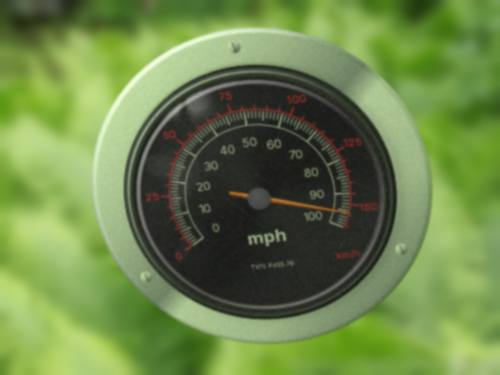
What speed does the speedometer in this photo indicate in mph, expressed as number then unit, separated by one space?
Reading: 95 mph
